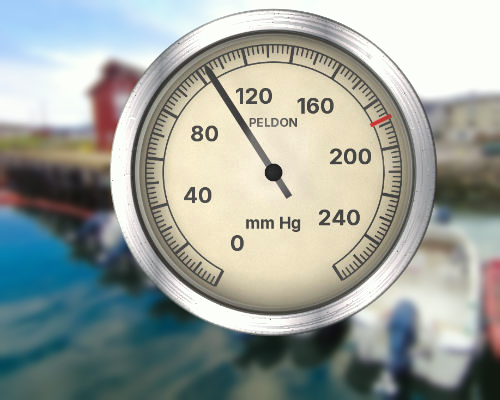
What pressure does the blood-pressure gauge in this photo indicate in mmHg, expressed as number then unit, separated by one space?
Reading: 104 mmHg
